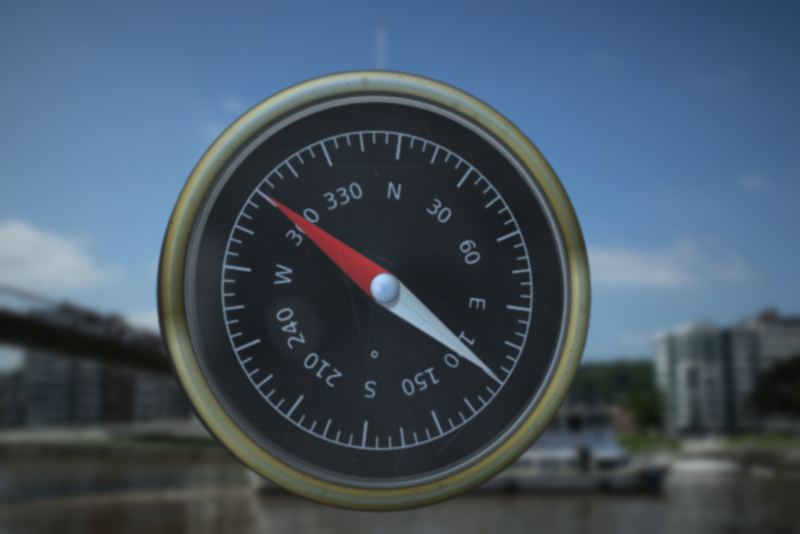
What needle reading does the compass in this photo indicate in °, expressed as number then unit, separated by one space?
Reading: 300 °
